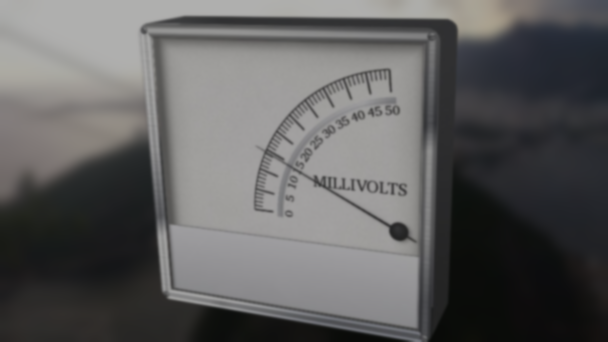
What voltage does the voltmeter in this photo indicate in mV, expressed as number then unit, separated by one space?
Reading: 15 mV
